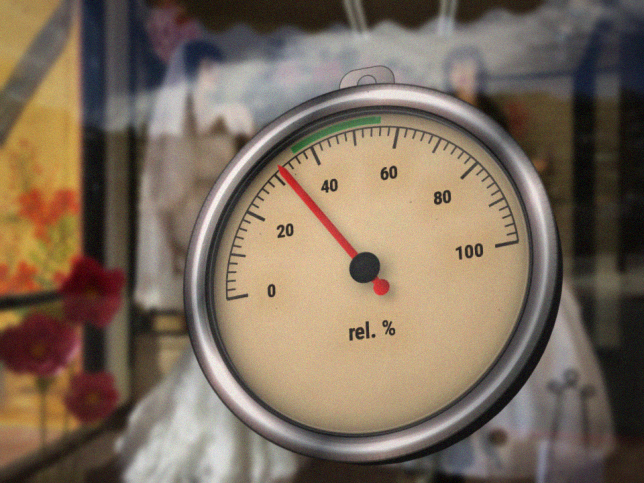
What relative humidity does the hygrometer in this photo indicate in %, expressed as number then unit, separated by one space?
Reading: 32 %
